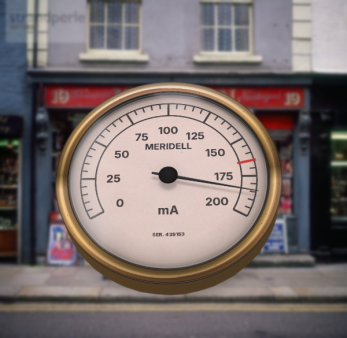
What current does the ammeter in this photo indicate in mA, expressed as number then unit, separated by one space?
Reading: 185 mA
